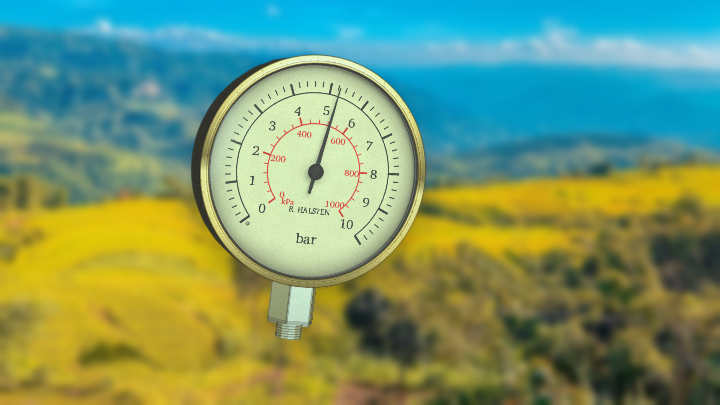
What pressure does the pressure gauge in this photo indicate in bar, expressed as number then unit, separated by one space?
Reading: 5.2 bar
